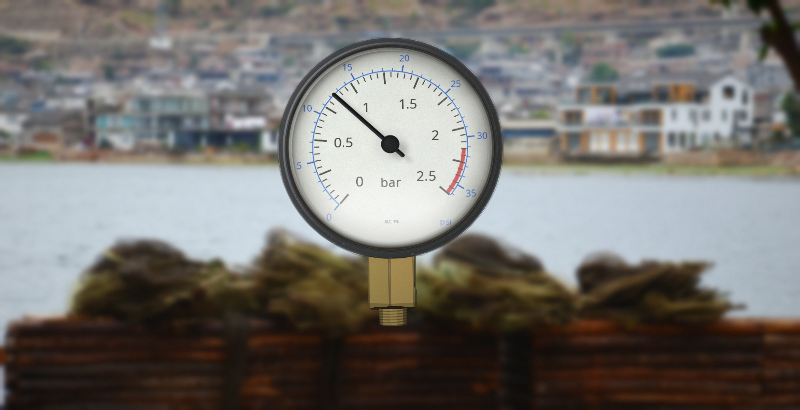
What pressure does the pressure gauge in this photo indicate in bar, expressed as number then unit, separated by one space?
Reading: 0.85 bar
